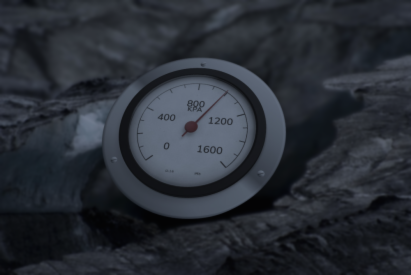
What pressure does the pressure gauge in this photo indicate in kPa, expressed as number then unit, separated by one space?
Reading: 1000 kPa
